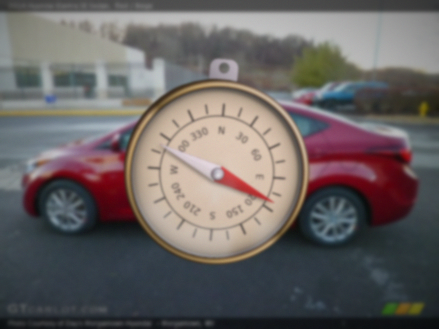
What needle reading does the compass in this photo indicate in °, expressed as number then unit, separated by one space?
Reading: 112.5 °
